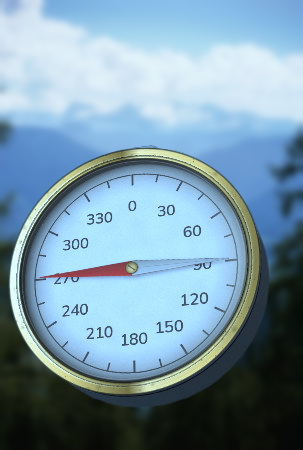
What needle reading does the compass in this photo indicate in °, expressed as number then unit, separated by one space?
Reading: 270 °
